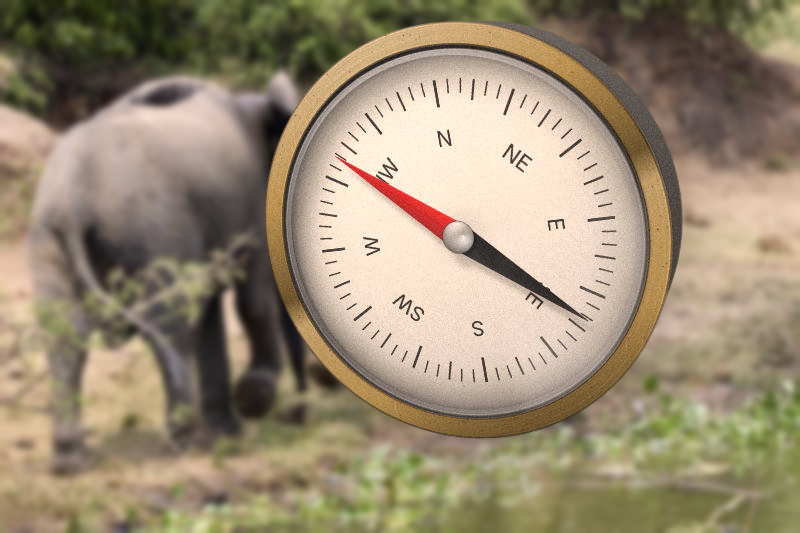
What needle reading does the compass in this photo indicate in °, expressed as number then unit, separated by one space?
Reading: 310 °
